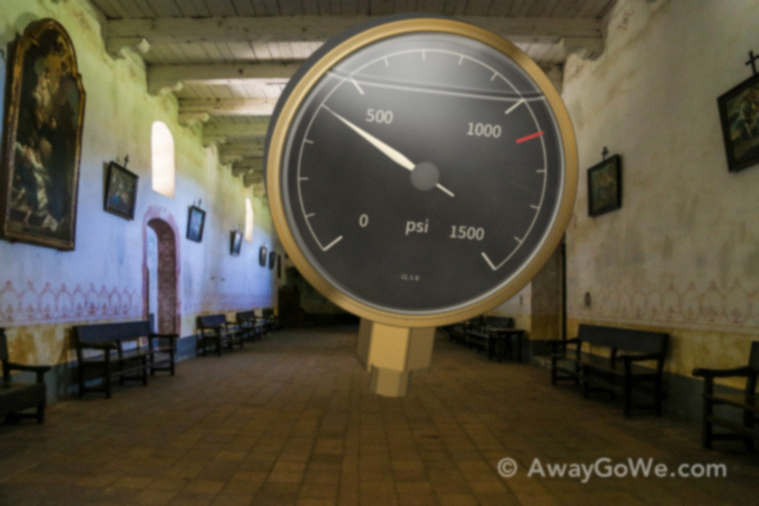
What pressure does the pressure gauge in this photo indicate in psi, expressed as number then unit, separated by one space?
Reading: 400 psi
